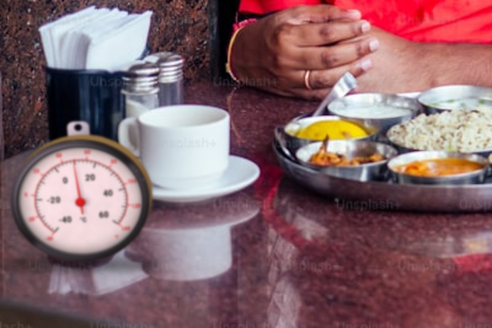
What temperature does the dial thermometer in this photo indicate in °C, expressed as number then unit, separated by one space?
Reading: 10 °C
